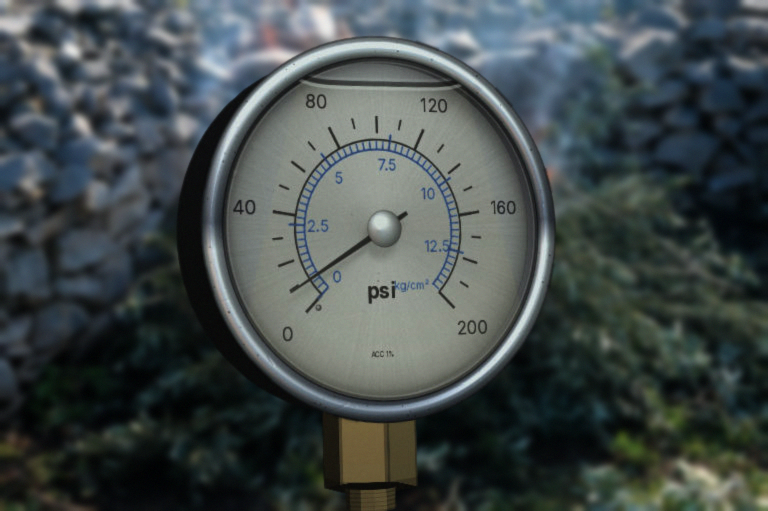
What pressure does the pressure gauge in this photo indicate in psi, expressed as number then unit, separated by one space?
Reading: 10 psi
